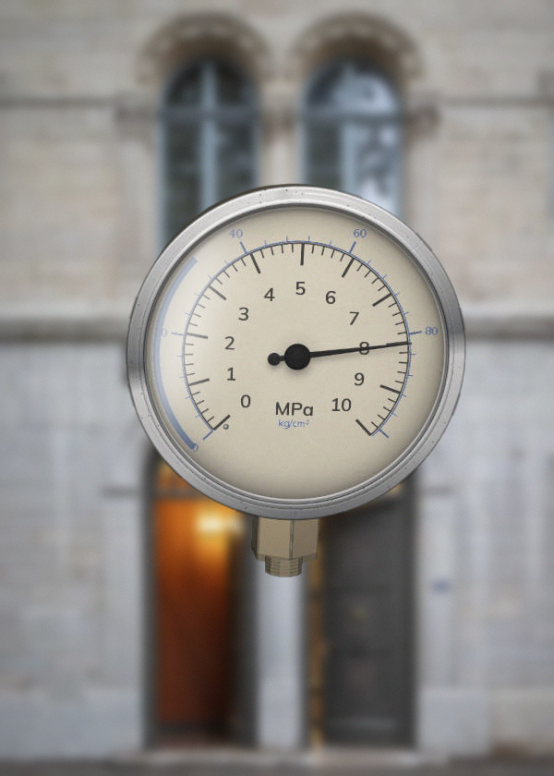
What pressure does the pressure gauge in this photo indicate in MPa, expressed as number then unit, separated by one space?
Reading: 8 MPa
